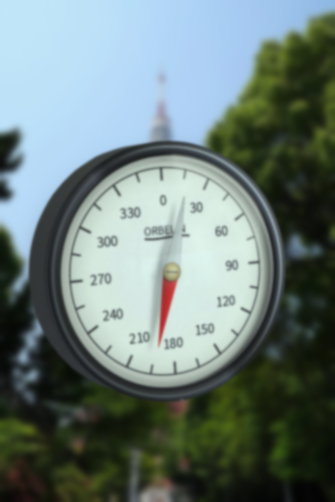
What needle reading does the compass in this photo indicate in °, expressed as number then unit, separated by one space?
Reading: 195 °
